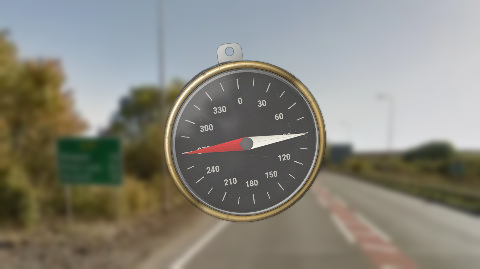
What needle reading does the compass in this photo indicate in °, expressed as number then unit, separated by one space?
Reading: 270 °
